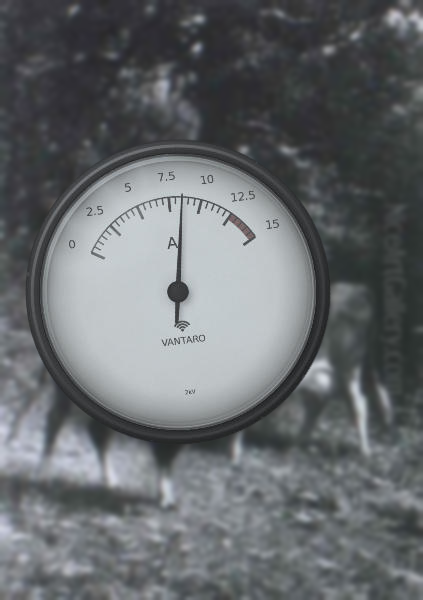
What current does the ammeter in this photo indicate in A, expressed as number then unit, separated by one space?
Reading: 8.5 A
